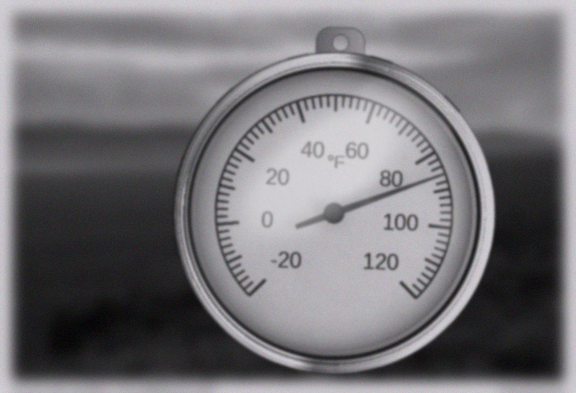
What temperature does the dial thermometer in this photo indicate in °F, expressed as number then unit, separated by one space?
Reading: 86 °F
